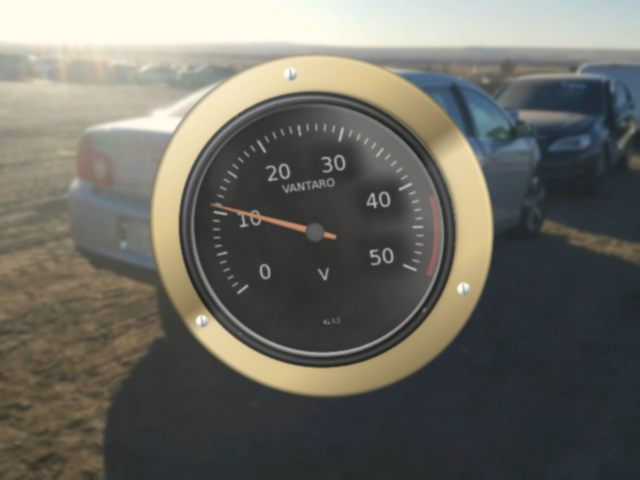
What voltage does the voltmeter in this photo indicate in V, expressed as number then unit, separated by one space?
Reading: 11 V
